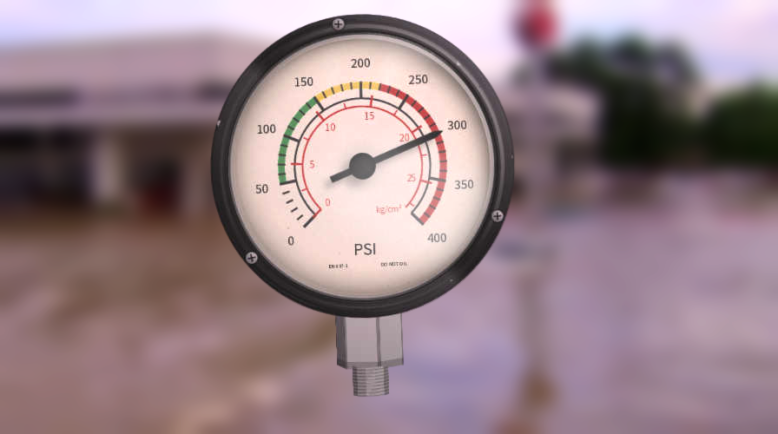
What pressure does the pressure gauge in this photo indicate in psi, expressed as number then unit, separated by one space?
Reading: 300 psi
